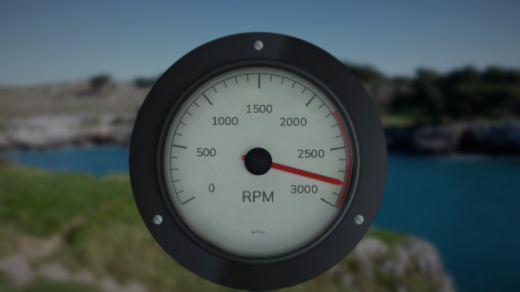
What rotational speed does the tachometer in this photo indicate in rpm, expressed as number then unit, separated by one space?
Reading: 2800 rpm
